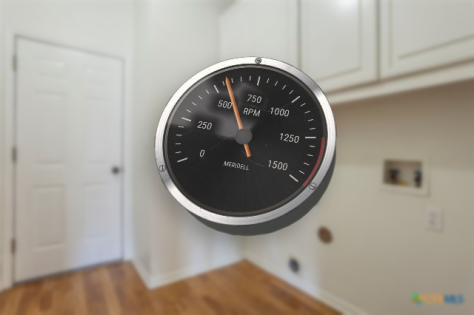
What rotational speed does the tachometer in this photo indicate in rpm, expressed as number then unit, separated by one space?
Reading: 575 rpm
